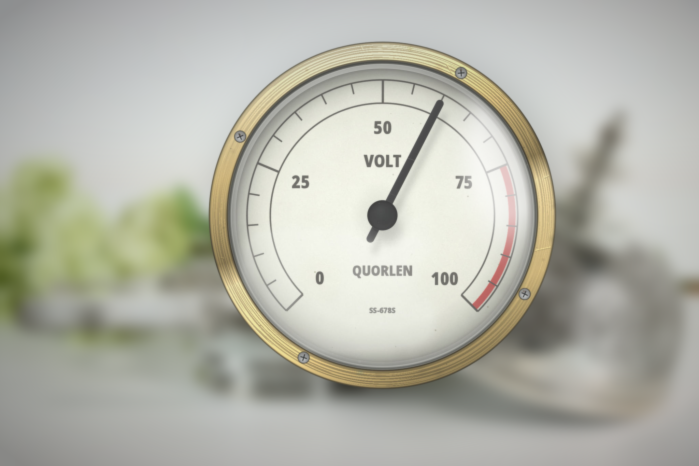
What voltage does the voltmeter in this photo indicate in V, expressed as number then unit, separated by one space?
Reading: 60 V
